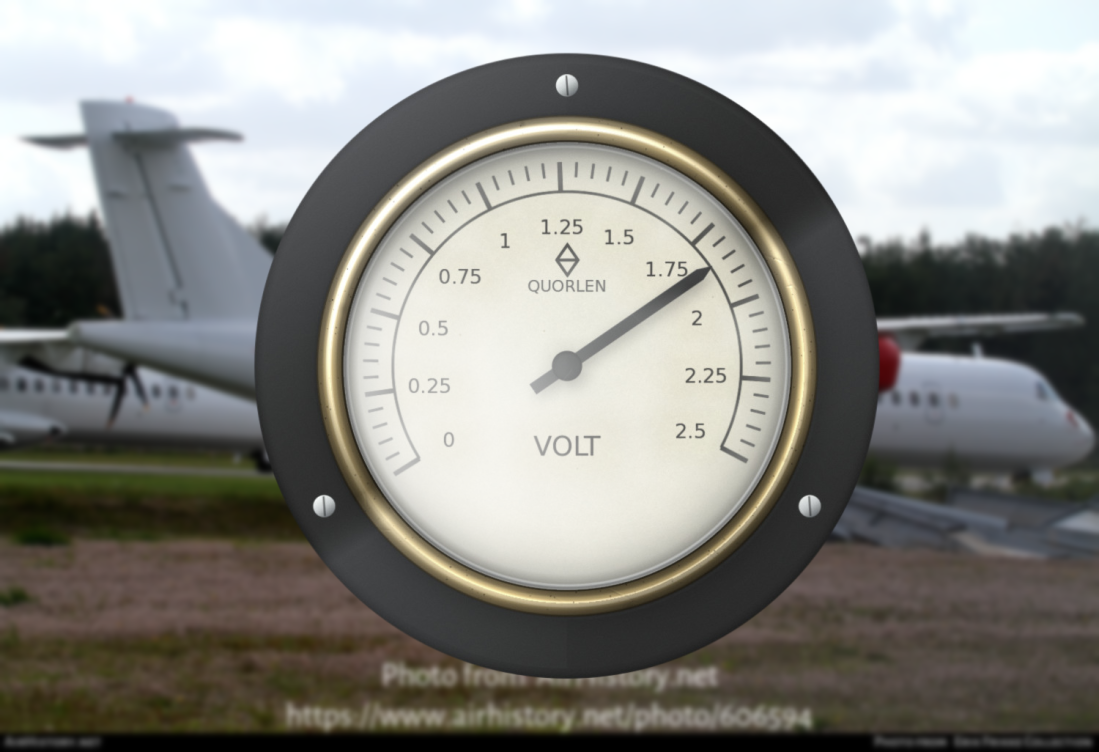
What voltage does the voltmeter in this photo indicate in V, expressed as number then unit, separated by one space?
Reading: 1.85 V
